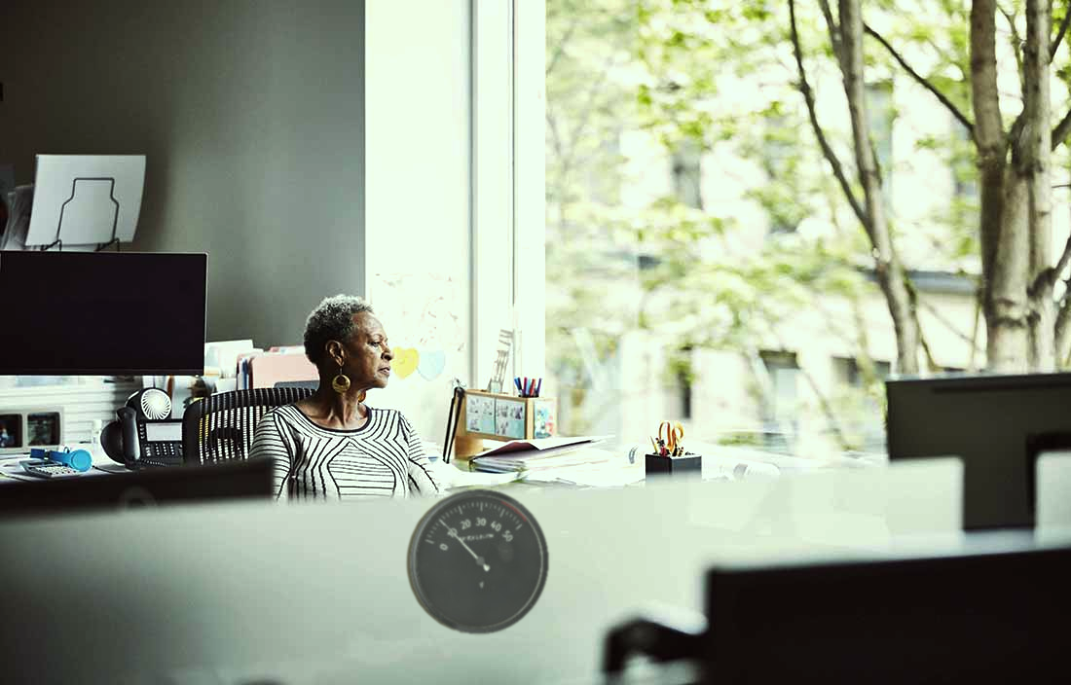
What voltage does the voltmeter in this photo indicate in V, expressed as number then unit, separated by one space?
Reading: 10 V
